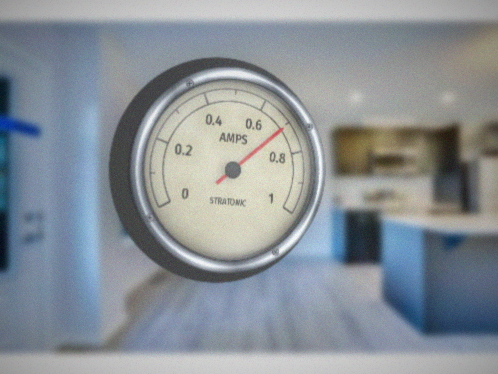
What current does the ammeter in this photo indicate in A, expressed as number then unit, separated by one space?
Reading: 0.7 A
